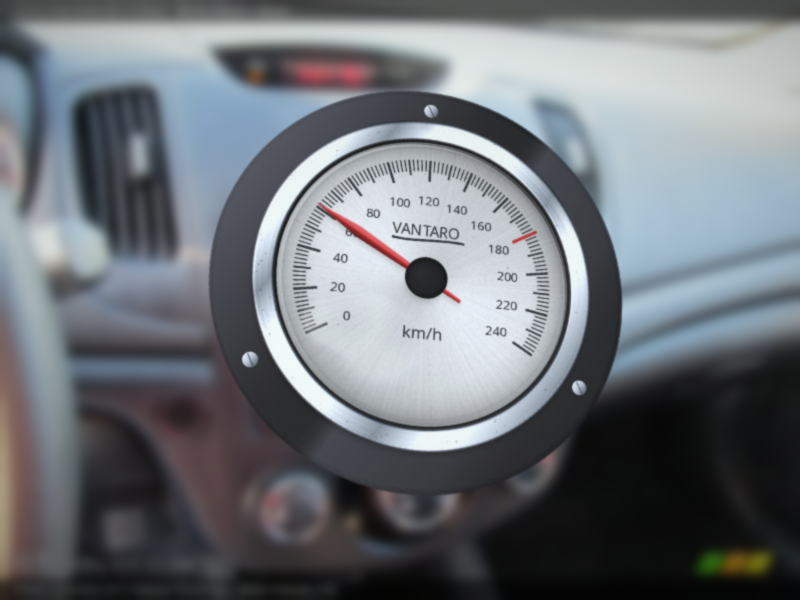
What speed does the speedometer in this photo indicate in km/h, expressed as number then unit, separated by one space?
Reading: 60 km/h
